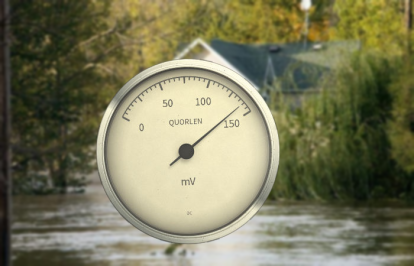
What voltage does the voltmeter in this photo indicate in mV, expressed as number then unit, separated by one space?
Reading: 140 mV
